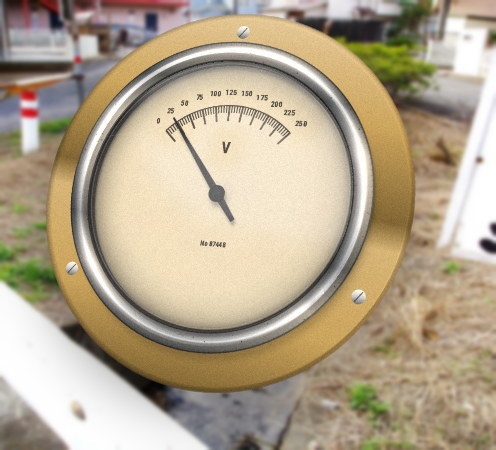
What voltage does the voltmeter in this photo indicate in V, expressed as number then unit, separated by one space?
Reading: 25 V
